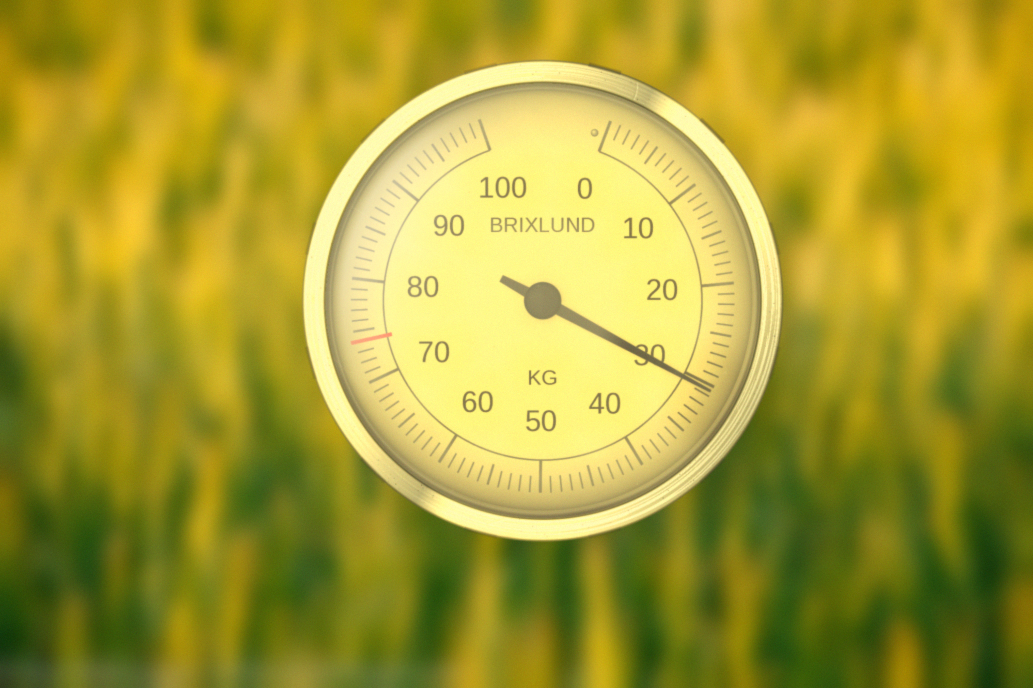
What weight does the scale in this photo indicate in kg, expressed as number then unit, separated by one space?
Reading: 30.5 kg
